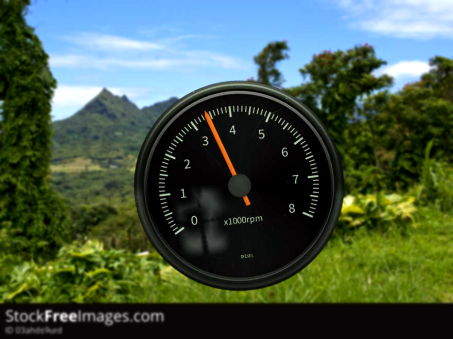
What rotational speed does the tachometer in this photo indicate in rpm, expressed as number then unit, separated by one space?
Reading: 3400 rpm
